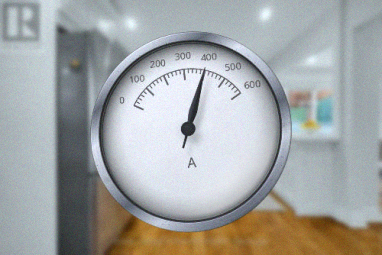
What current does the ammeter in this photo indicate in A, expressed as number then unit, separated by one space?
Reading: 400 A
